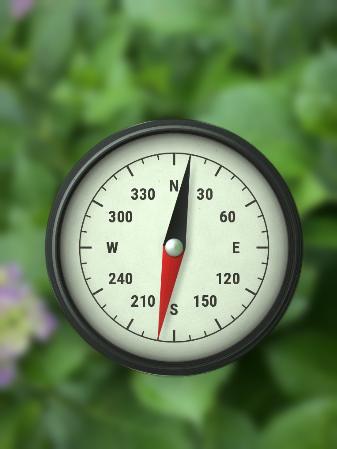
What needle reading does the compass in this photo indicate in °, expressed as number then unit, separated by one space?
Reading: 190 °
